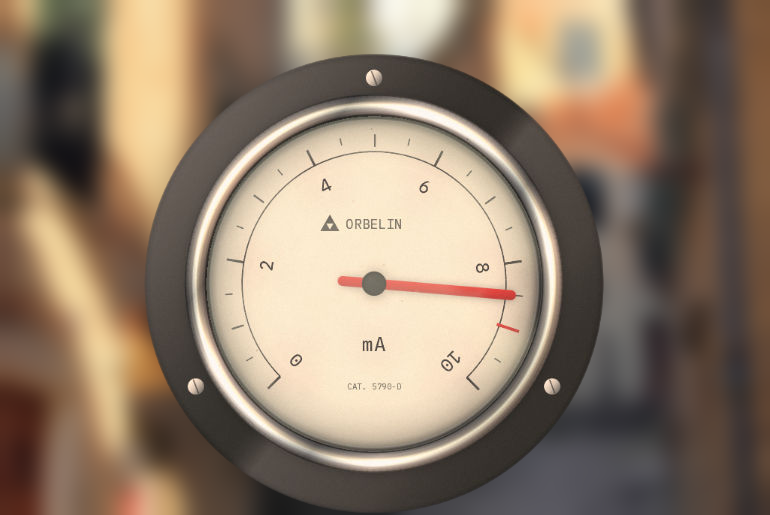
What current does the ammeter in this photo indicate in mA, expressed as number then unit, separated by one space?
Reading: 8.5 mA
